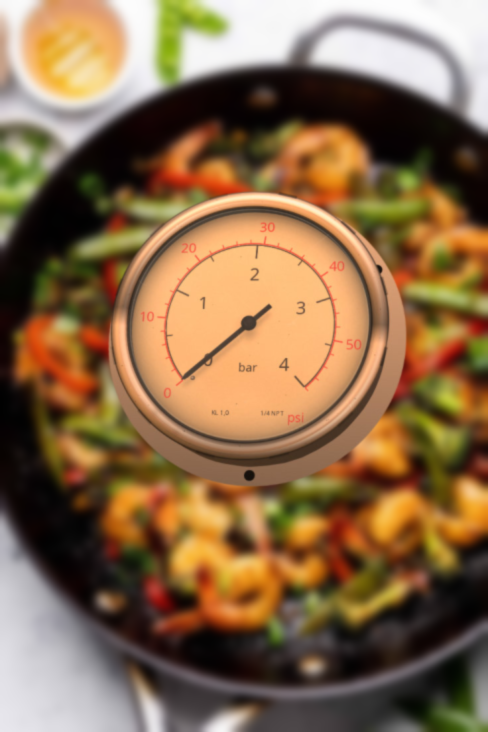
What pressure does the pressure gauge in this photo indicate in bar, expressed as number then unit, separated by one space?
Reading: 0 bar
